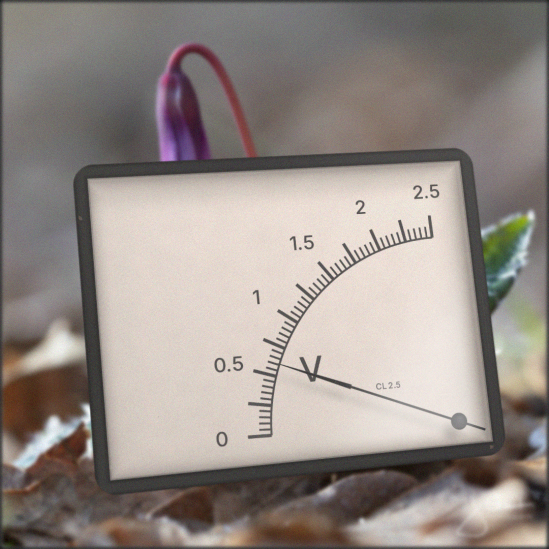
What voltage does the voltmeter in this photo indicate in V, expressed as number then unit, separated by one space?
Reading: 0.6 V
